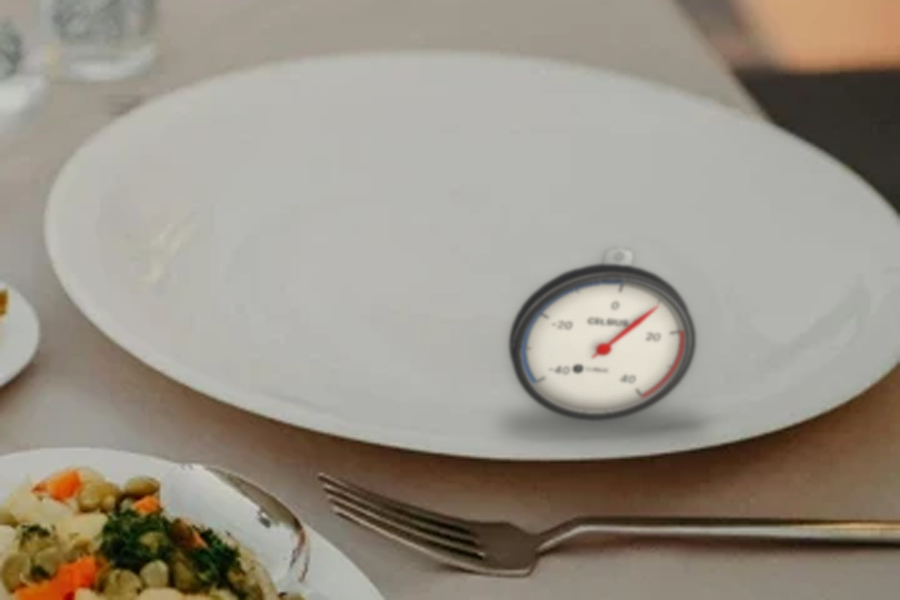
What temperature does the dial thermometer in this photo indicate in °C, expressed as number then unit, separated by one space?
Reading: 10 °C
